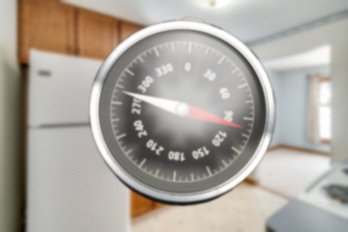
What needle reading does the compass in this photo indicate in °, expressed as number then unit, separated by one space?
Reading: 100 °
